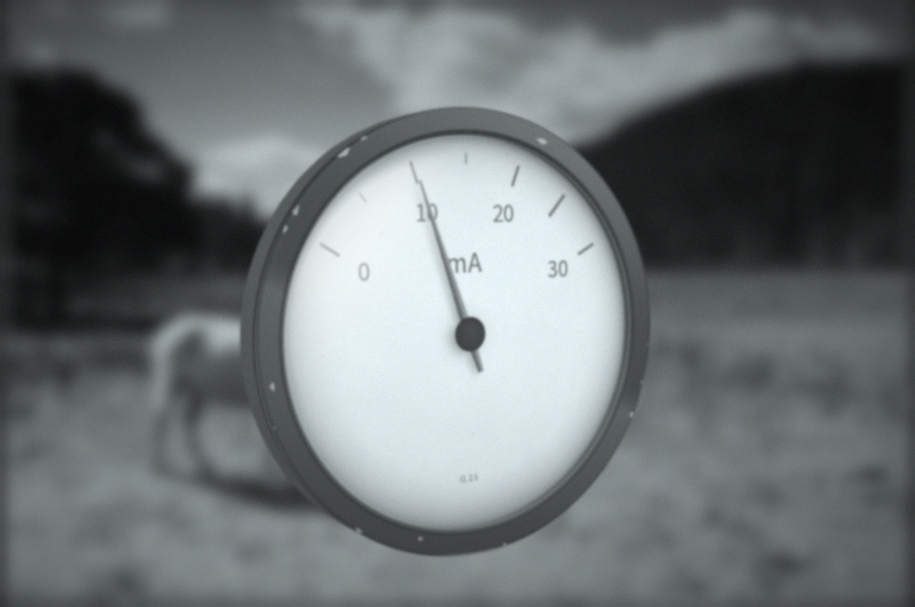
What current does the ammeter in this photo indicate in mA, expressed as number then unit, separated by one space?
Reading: 10 mA
